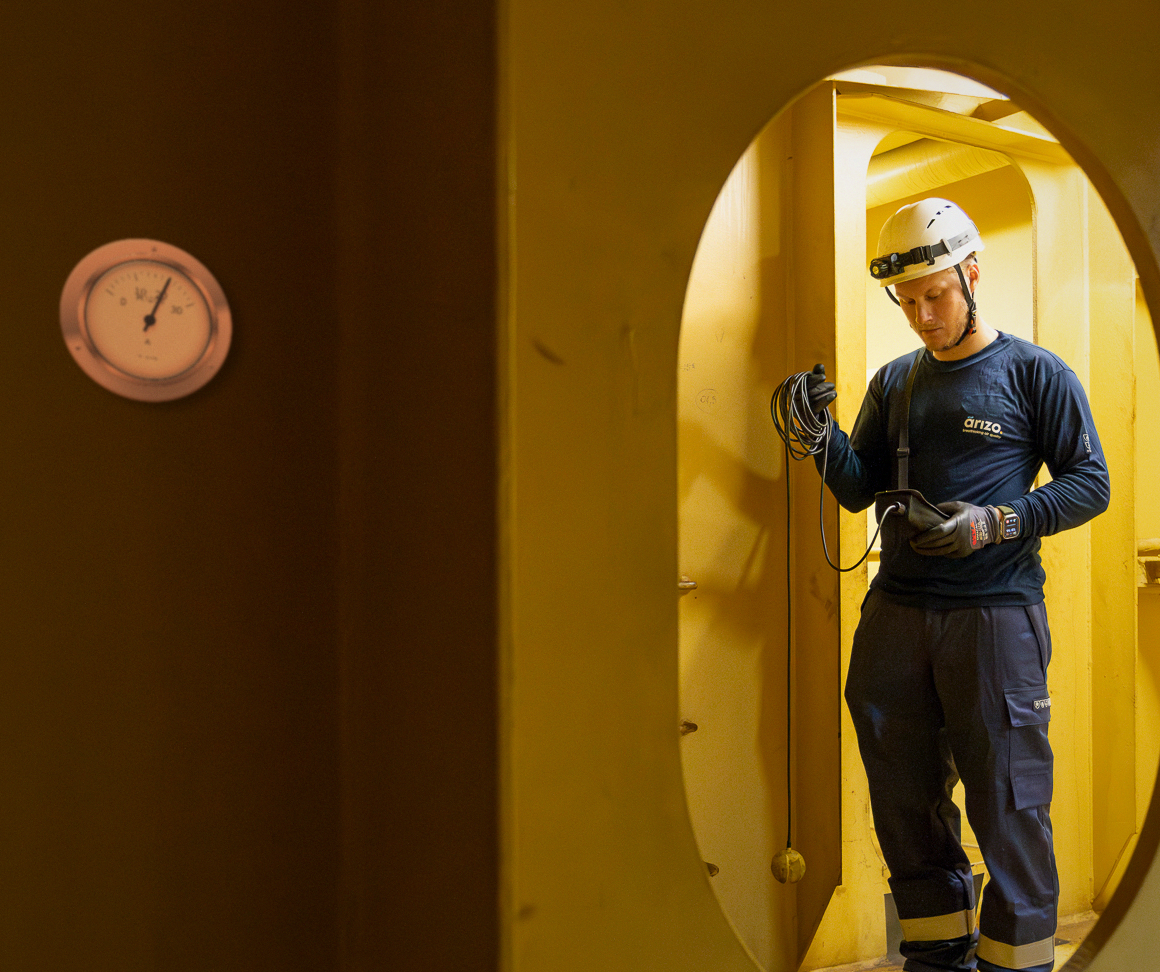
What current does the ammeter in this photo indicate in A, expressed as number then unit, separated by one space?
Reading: 20 A
